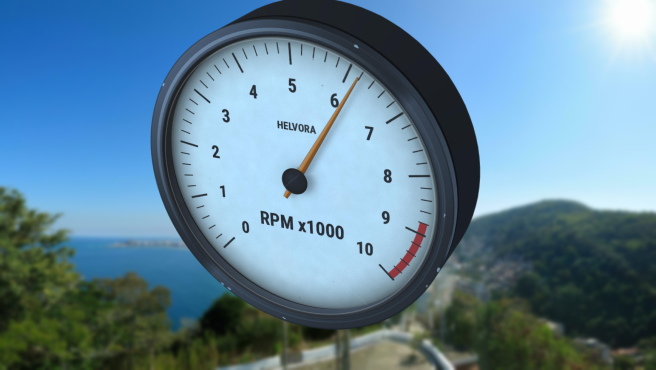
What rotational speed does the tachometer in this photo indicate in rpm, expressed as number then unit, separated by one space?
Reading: 6200 rpm
